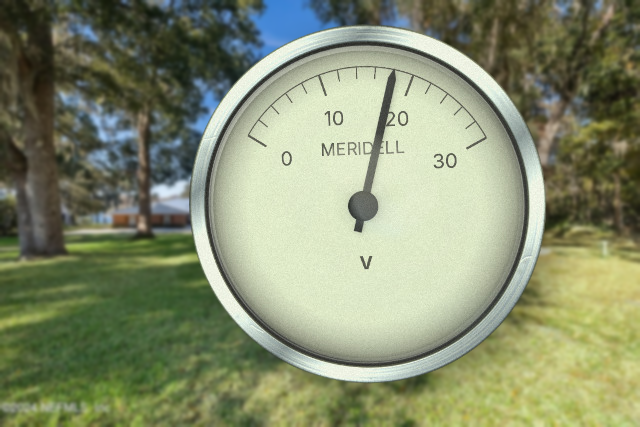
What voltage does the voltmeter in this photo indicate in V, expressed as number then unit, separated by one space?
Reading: 18 V
